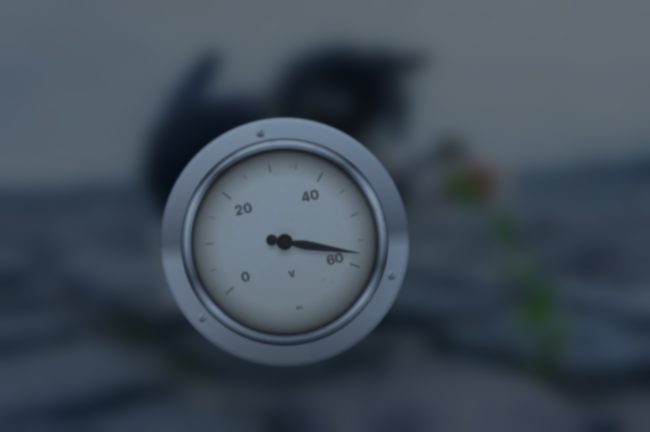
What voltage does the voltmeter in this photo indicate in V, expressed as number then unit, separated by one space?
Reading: 57.5 V
